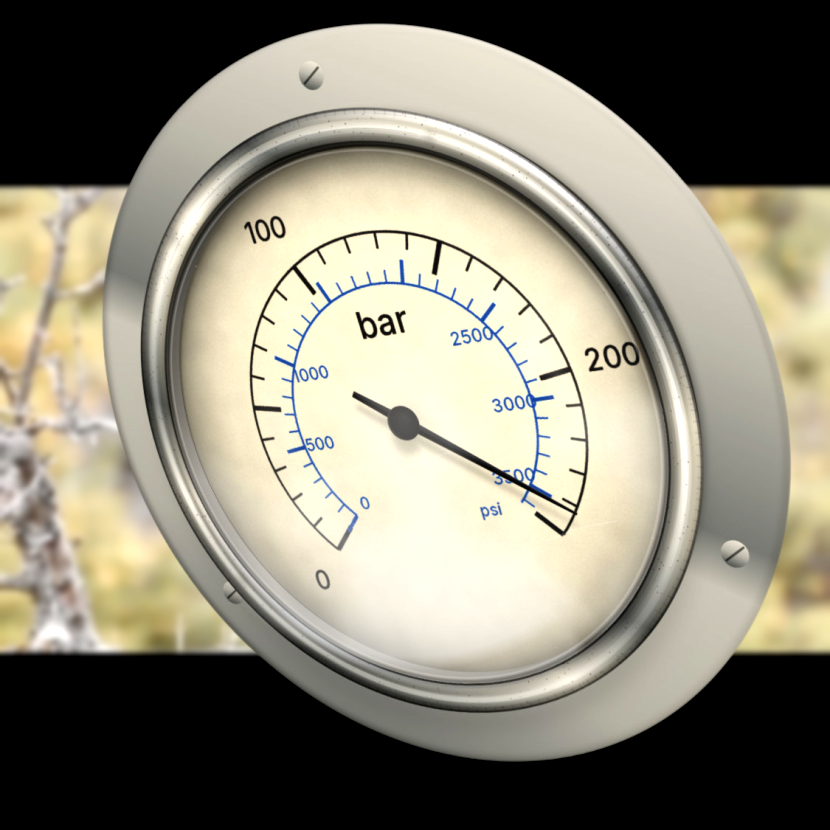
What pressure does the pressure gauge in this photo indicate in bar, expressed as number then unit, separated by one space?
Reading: 240 bar
